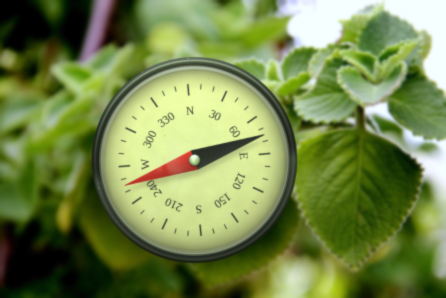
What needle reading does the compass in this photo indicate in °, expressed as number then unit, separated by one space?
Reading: 255 °
